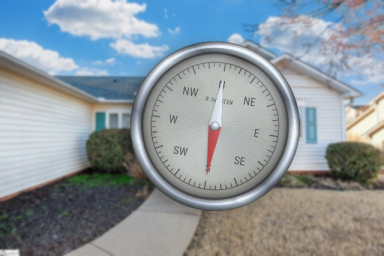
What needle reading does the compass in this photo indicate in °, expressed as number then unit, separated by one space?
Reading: 180 °
